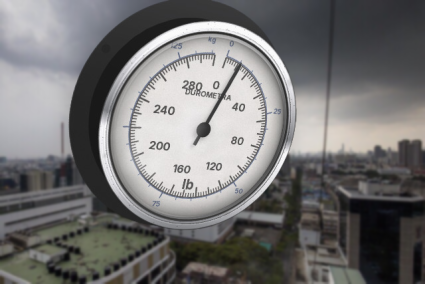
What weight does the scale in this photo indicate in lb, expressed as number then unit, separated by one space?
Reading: 10 lb
